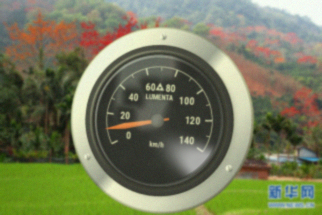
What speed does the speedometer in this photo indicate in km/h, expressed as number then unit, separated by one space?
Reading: 10 km/h
